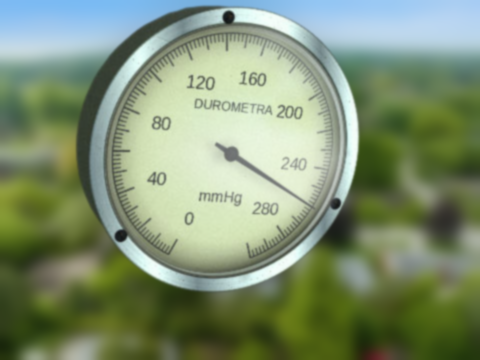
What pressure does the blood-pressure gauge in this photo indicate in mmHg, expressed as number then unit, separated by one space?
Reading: 260 mmHg
